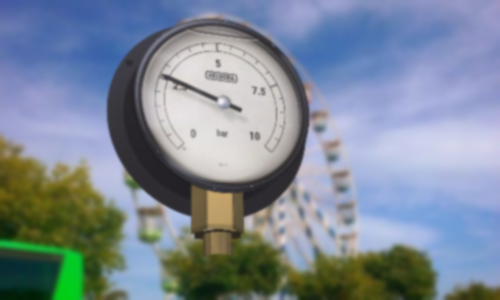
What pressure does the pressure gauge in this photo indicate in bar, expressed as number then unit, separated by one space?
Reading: 2.5 bar
